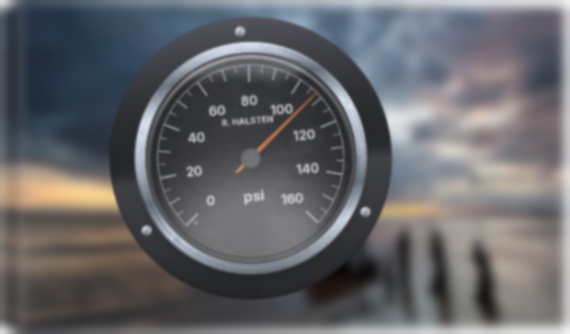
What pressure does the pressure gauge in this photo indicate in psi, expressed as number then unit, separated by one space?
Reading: 107.5 psi
